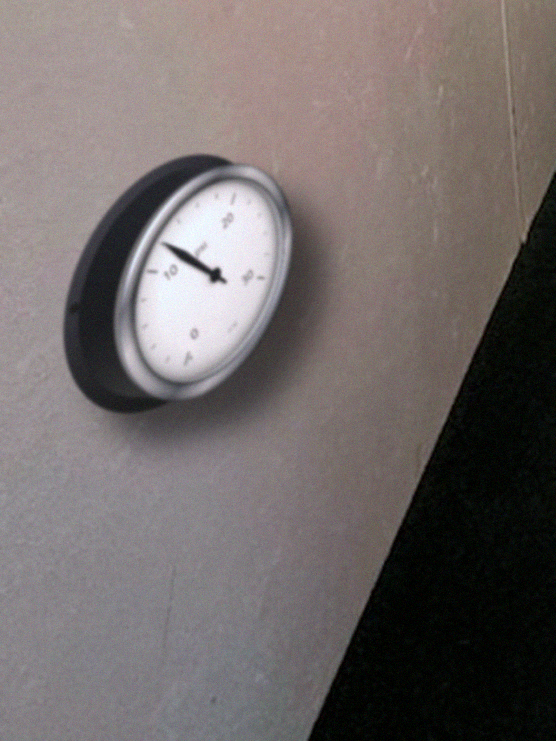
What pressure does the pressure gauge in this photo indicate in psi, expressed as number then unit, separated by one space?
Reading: 12 psi
